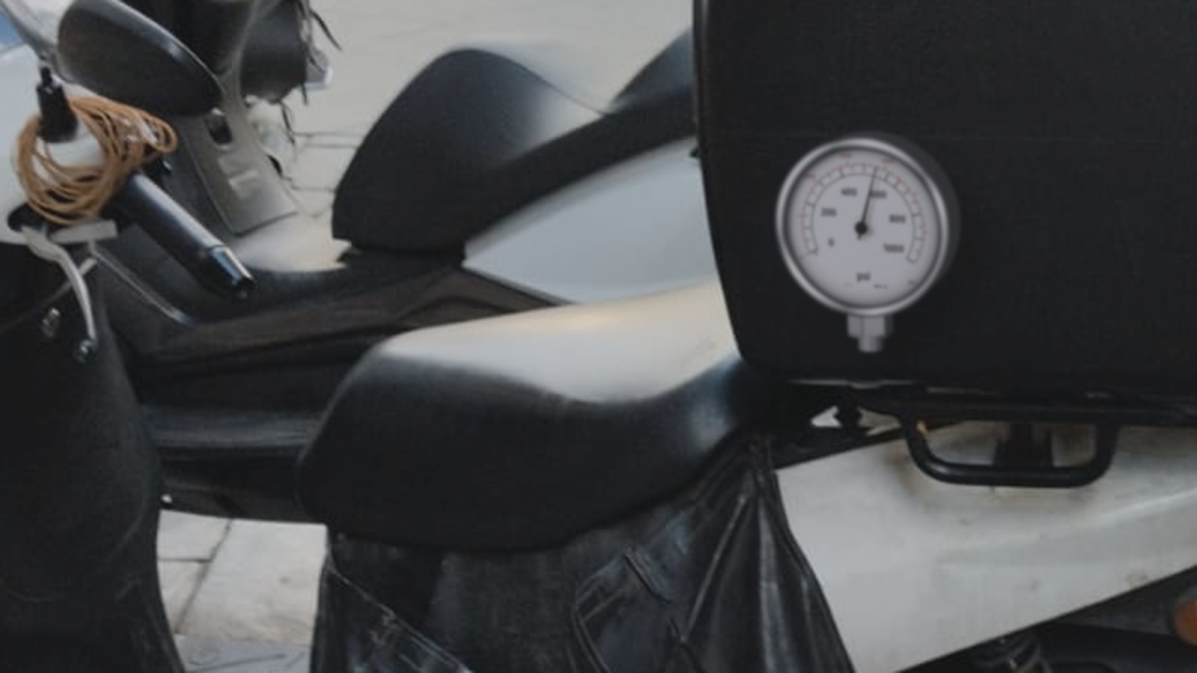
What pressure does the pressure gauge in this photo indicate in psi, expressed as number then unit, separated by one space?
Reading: 550 psi
